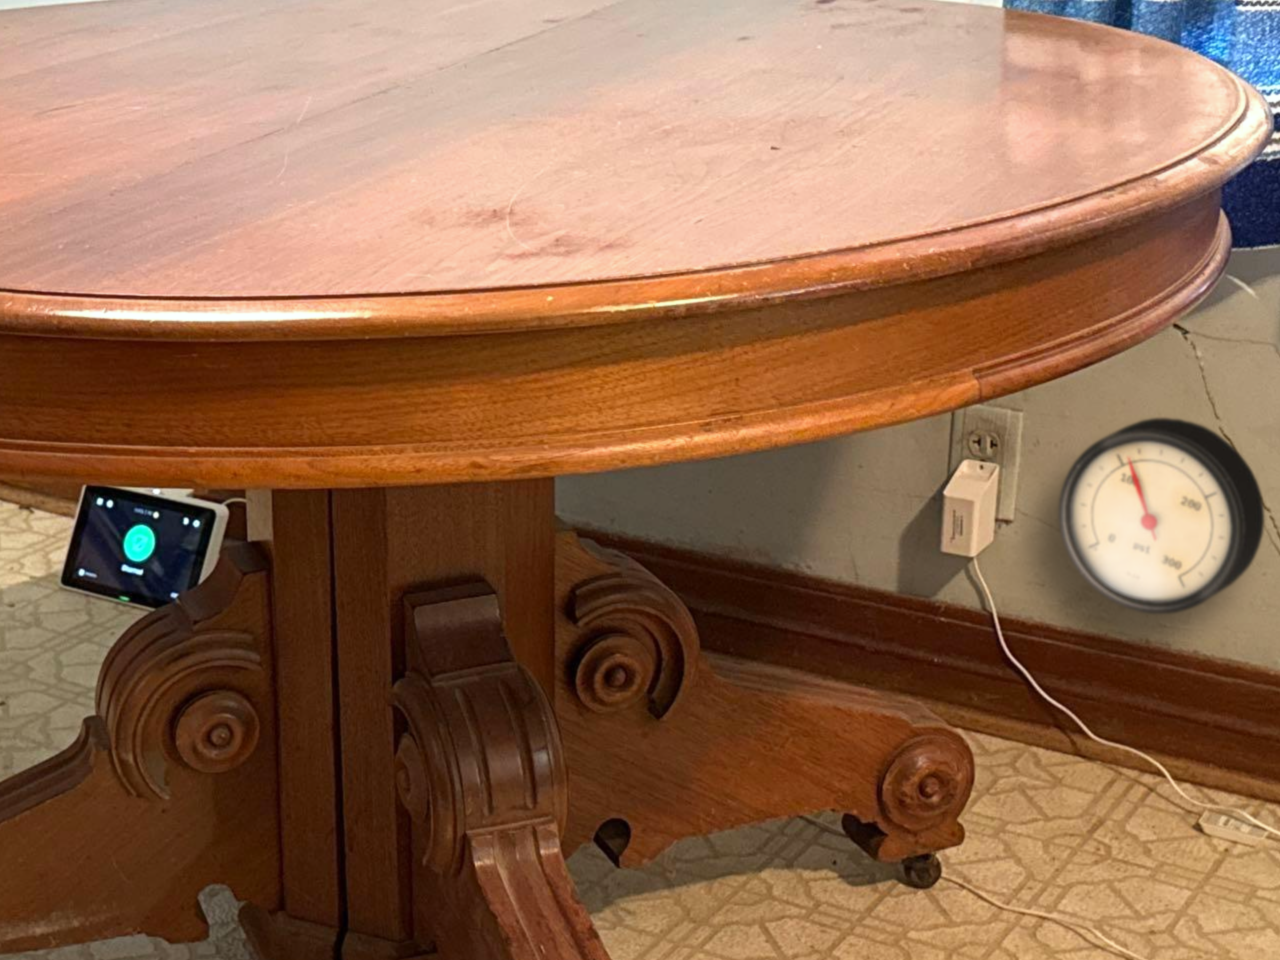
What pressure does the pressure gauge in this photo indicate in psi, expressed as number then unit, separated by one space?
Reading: 110 psi
